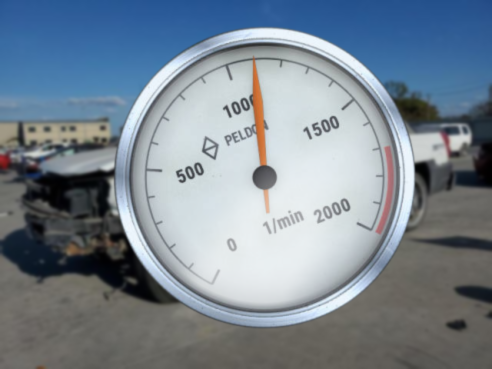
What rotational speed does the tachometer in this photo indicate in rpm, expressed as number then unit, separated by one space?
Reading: 1100 rpm
